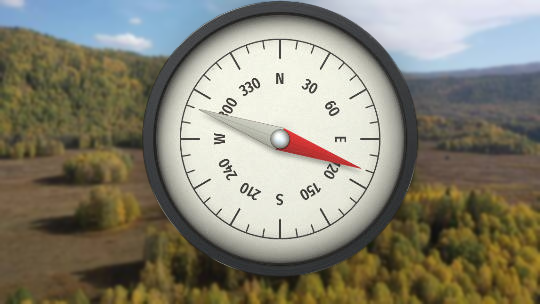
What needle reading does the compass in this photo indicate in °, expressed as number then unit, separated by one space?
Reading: 110 °
